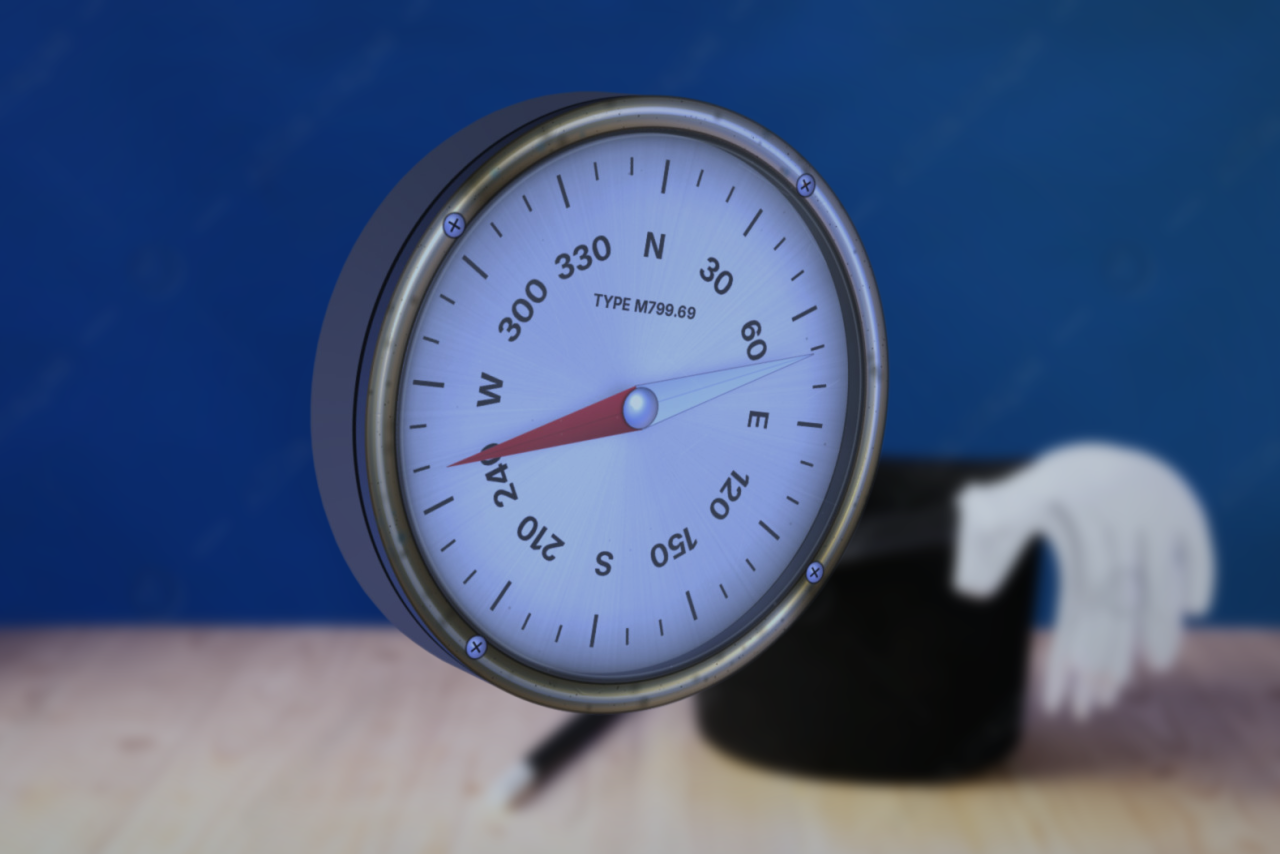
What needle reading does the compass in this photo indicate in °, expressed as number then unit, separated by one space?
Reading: 250 °
